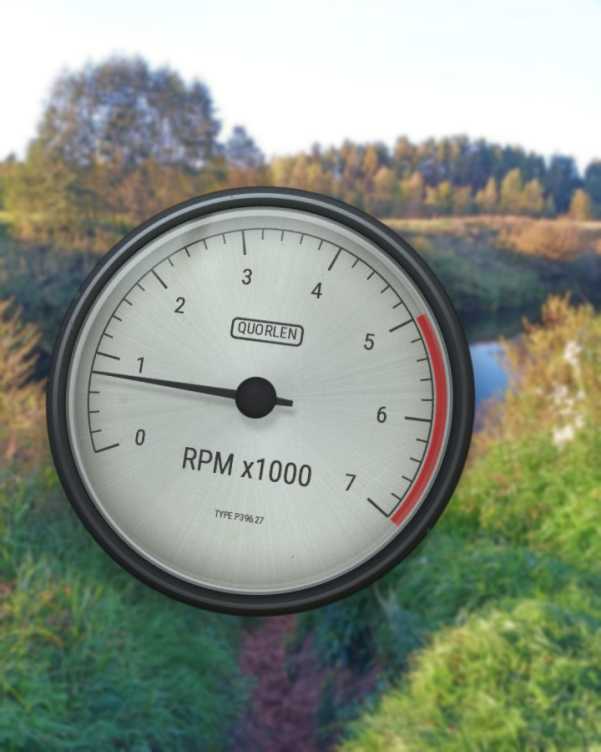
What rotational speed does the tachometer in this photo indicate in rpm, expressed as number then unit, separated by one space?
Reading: 800 rpm
